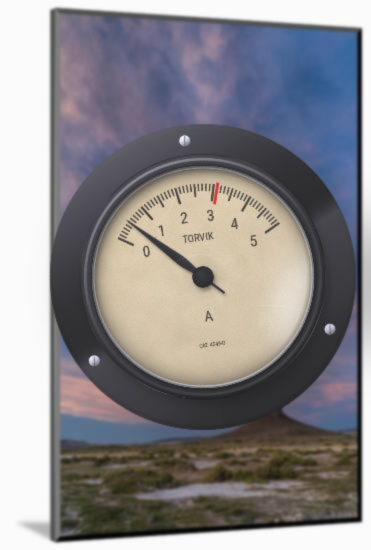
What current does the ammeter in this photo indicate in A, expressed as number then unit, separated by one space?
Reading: 0.5 A
